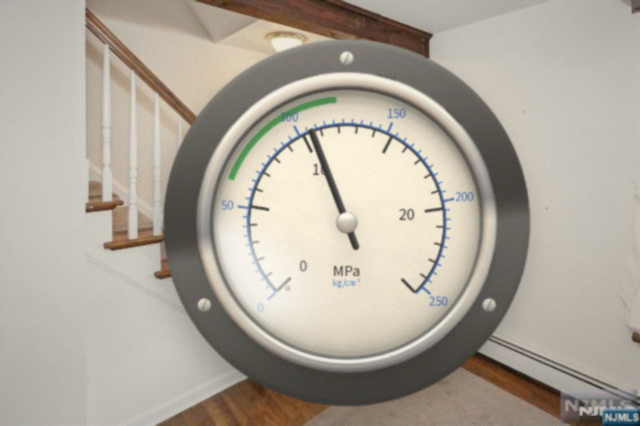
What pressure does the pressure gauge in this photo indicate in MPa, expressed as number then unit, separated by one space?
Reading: 10.5 MPa
